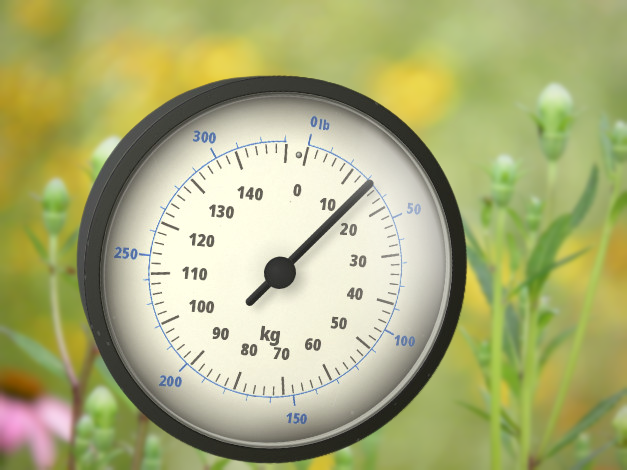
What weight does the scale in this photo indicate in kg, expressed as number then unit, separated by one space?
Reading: 14 kg
